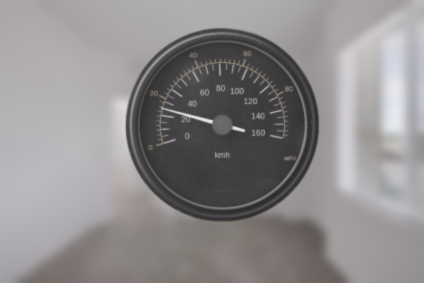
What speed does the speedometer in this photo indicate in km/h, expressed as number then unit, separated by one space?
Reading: 25 km/h
